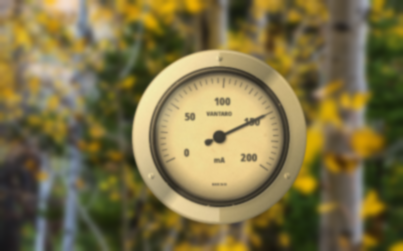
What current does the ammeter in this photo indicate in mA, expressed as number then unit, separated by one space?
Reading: 150 mA
